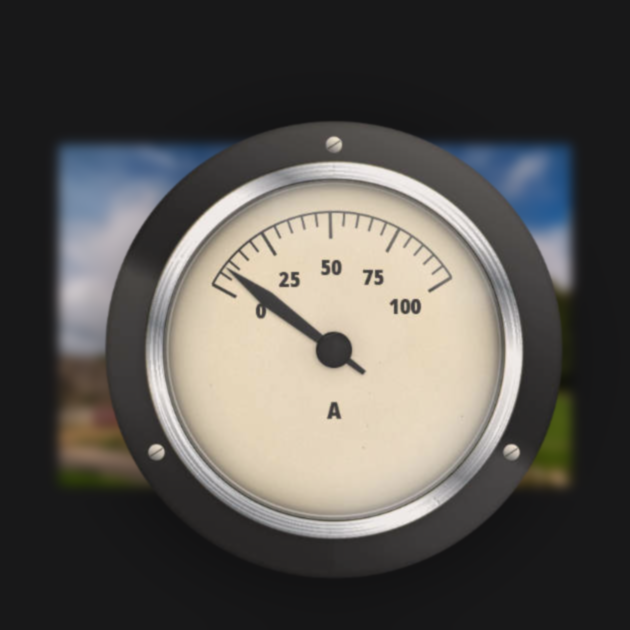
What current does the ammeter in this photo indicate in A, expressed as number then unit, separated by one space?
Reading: 7.5 A
